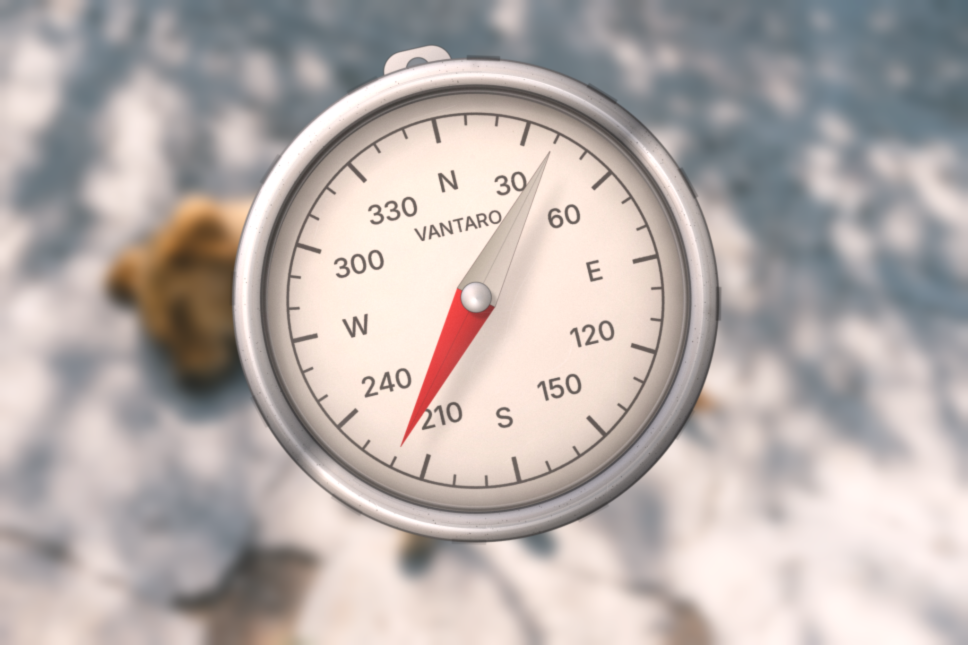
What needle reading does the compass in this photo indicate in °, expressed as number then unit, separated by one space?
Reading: 220 °
